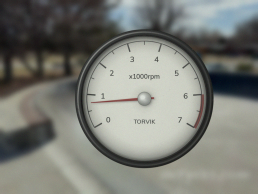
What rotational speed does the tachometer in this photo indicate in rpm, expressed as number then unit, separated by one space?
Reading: 750 rpm
